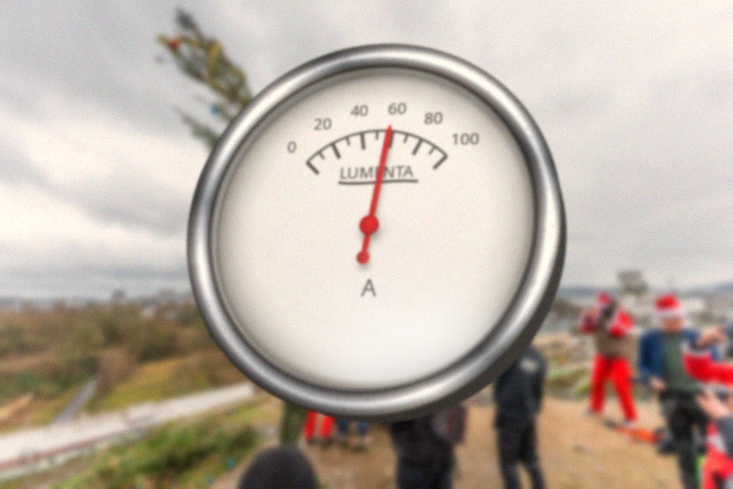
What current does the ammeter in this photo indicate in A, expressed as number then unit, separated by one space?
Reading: 60 A
